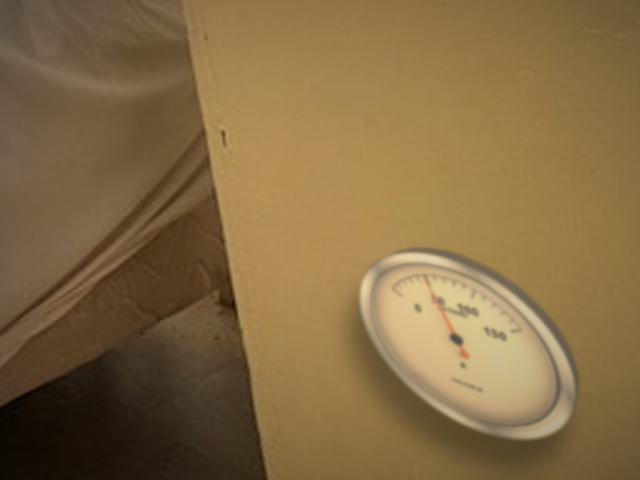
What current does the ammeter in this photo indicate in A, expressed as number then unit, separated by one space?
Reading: 50 A
